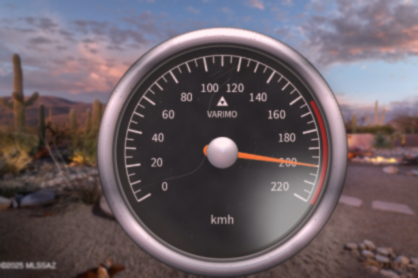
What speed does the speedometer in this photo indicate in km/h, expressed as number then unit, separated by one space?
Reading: 200 km/h
